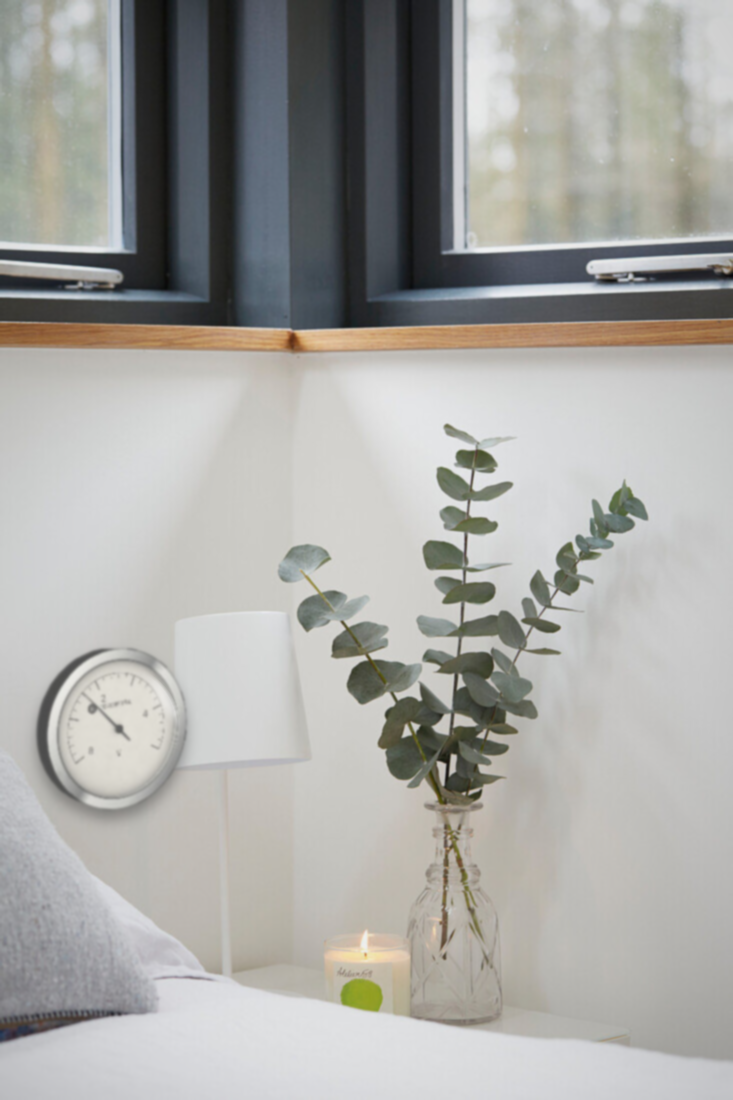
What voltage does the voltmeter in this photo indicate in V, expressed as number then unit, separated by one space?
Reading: 1.6 V
